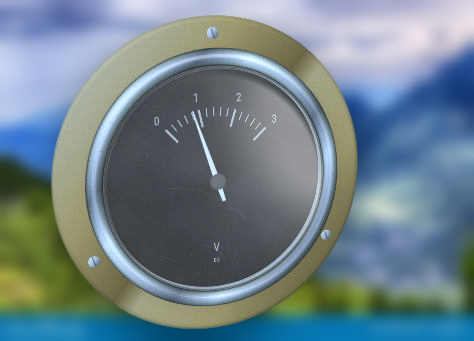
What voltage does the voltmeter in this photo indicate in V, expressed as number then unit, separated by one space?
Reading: 0.8 V
